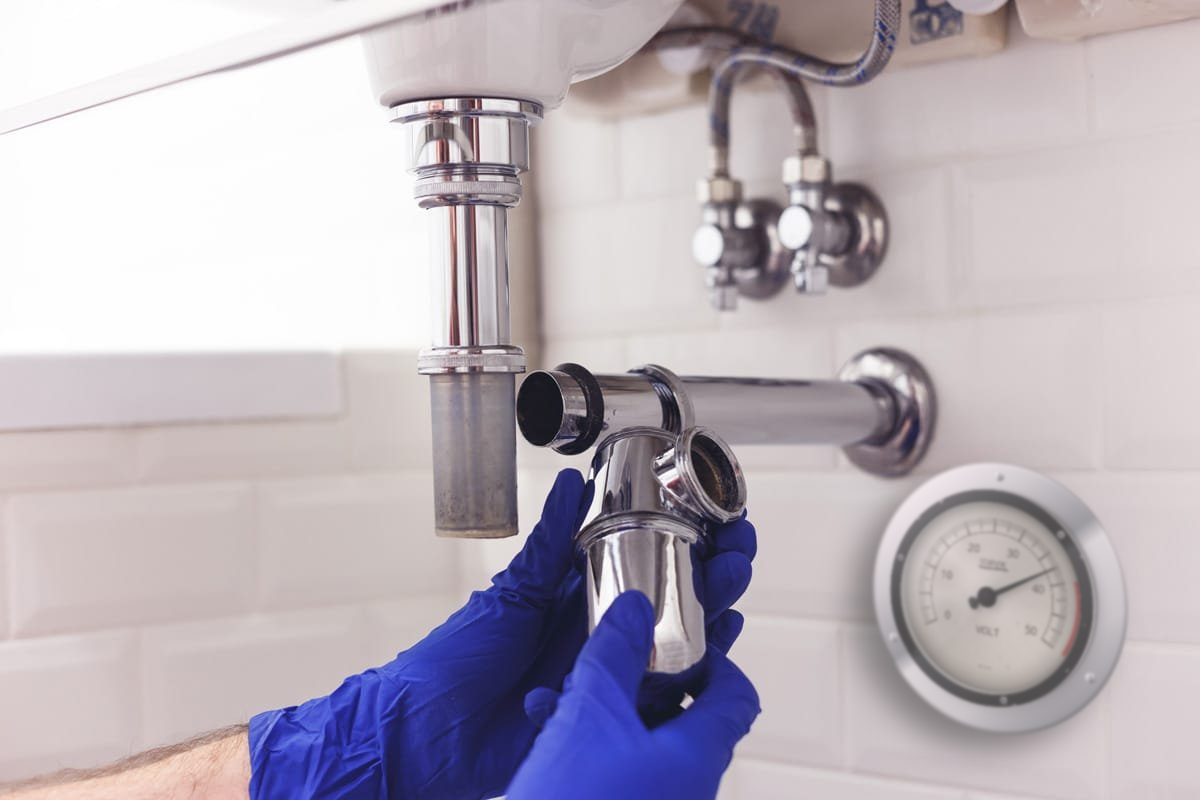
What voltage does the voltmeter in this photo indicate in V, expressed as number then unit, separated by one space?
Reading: 37.5 V
